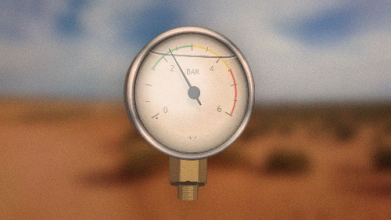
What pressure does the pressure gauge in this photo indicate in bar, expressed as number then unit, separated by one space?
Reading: 2.25 bar
